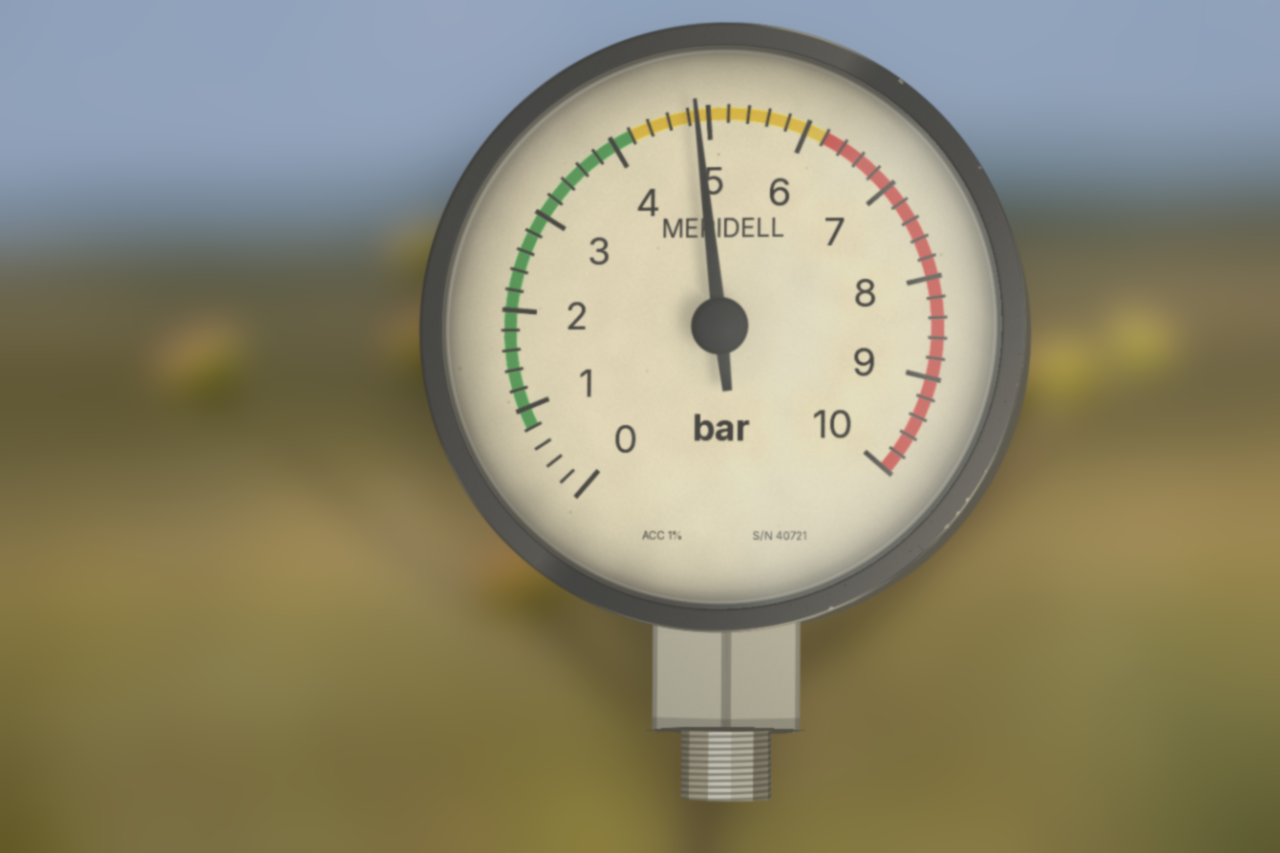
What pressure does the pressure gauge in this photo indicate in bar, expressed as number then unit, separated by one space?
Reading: 4.9 bar
